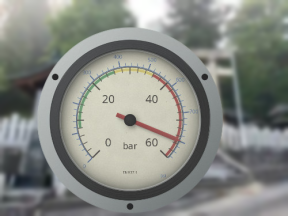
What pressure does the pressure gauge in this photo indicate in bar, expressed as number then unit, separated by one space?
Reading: 55 bar
